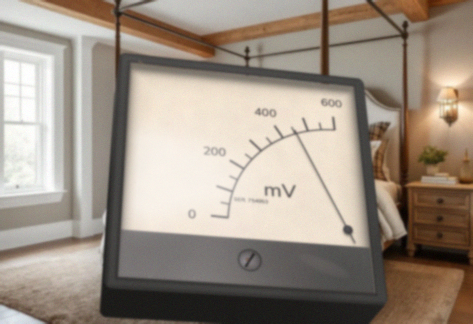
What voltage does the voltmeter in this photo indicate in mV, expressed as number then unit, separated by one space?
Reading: 450 mV
